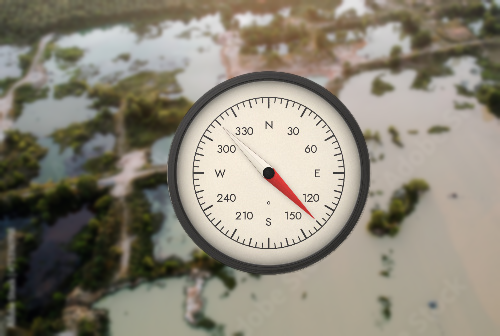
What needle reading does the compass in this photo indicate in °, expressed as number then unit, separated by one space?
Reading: 135 °
